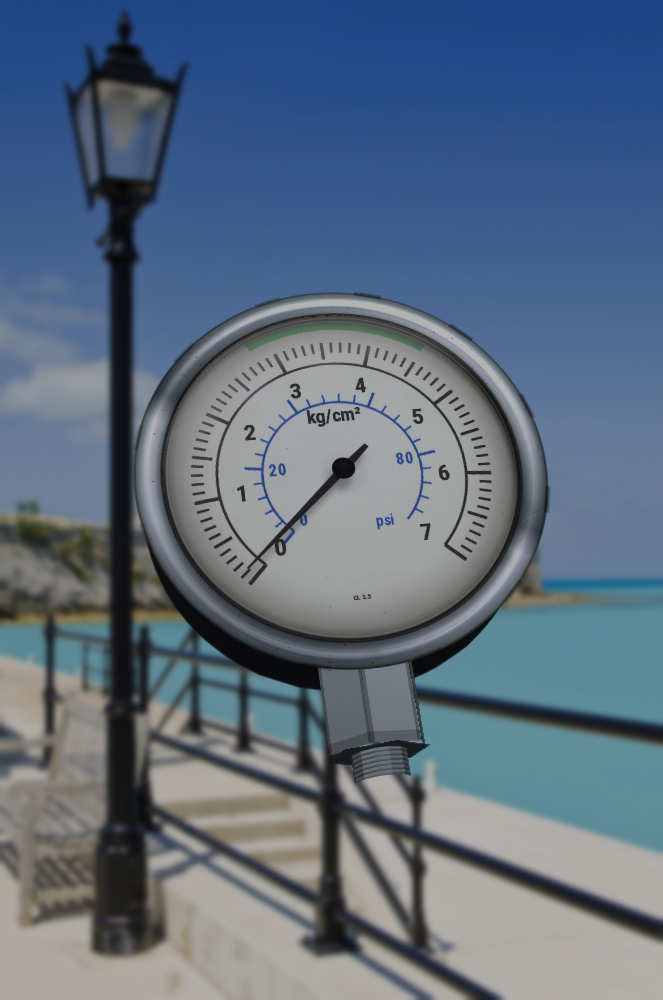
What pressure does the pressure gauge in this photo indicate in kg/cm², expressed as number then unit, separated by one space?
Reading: 0.1 kg/cm²
